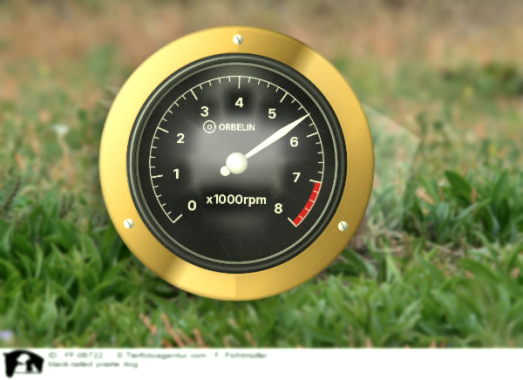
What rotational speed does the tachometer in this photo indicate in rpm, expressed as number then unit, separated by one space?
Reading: 5600 rpm
